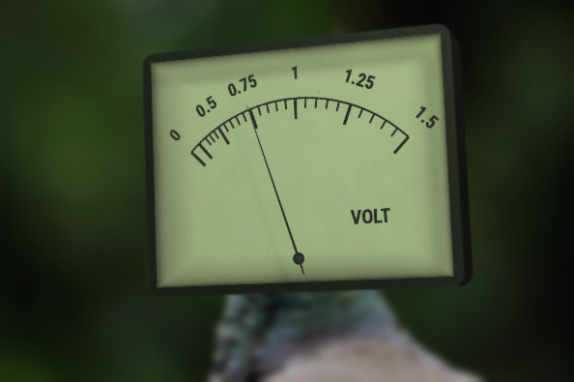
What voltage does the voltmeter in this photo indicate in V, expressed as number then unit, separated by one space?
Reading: 0.75 V
